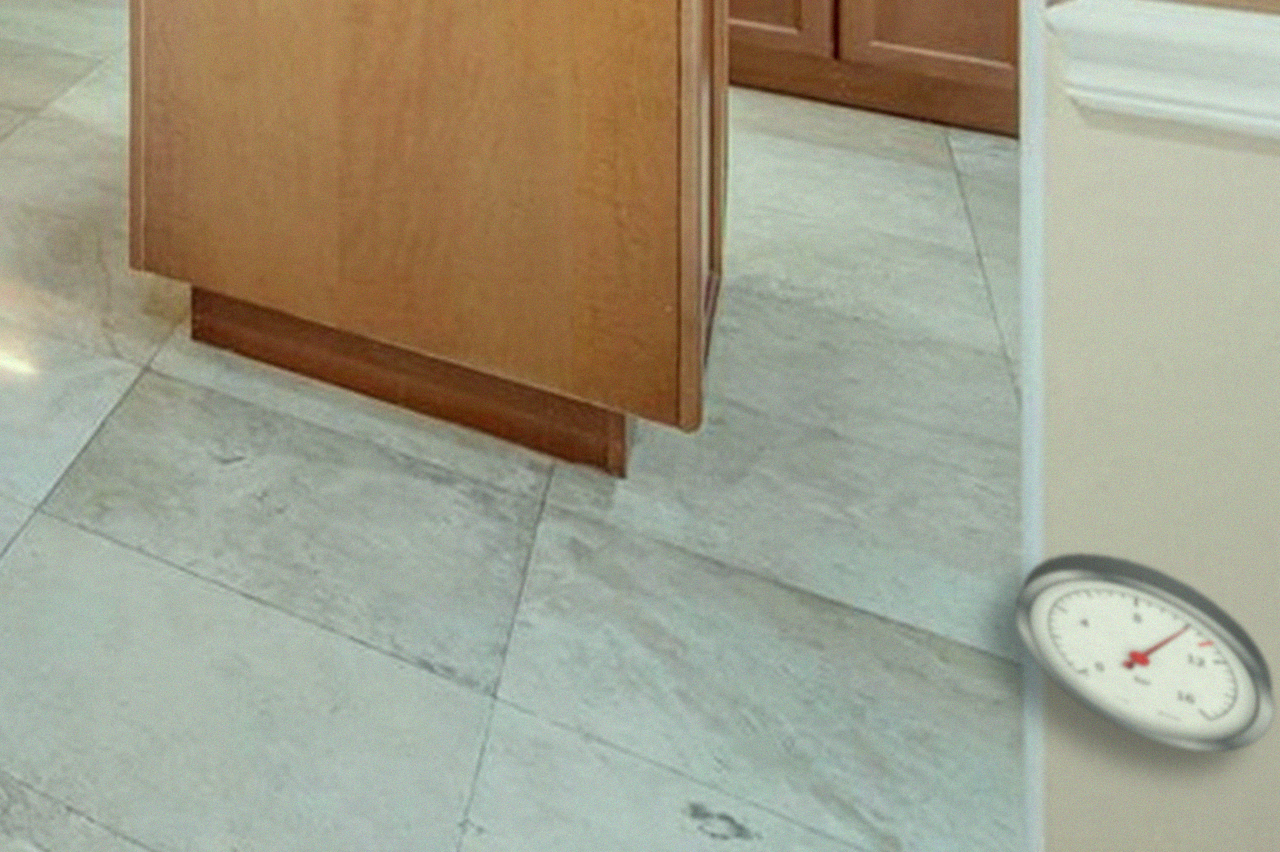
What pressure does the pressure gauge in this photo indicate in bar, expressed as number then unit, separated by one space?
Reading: 10 bar
